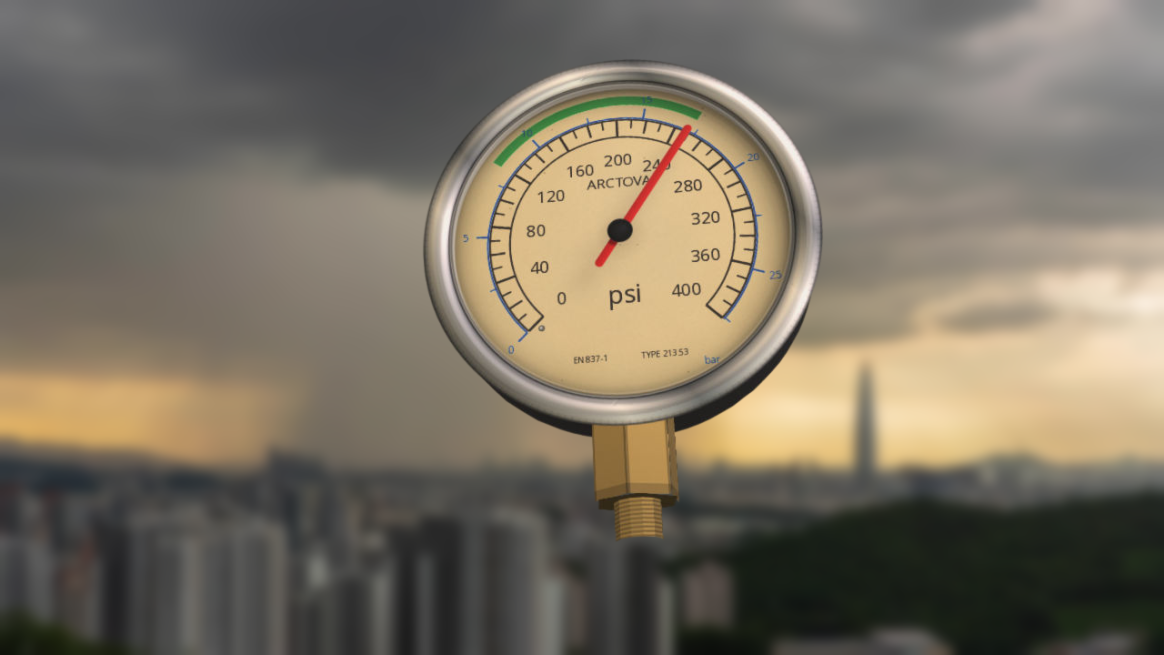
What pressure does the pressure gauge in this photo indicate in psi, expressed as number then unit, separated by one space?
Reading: 250 psi
